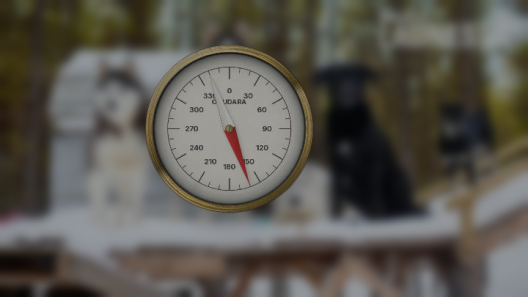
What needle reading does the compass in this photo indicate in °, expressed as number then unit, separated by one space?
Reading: 160 °
